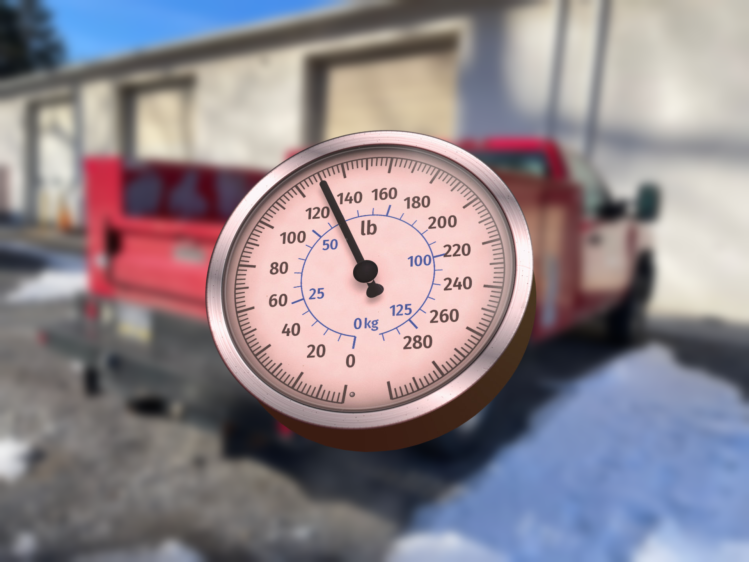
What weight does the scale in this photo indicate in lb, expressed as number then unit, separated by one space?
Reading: 130 lb
